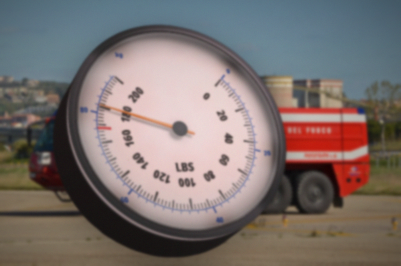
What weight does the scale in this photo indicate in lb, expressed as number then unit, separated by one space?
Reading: 180 lb
